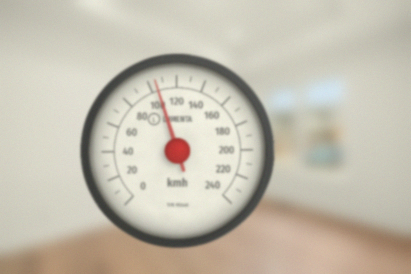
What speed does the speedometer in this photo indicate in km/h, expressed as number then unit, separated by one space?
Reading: 105 km/h
